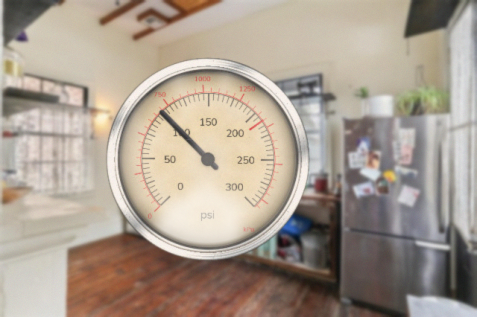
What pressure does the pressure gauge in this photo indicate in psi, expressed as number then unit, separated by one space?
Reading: 100 psi
